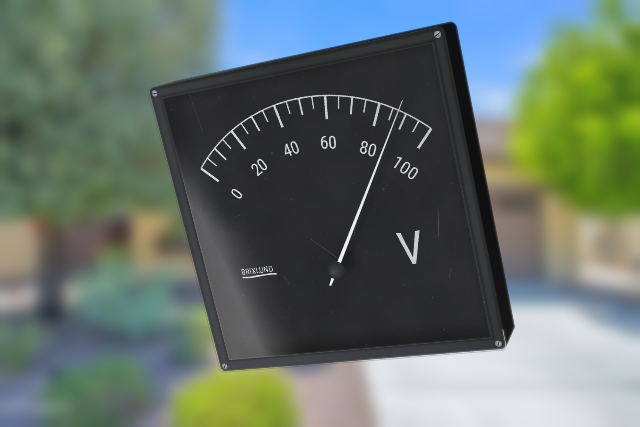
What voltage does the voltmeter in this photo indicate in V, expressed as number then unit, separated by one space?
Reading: 87.5 V
